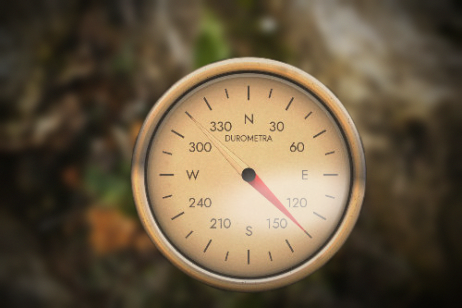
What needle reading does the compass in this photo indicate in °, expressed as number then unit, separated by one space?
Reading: 135 °
